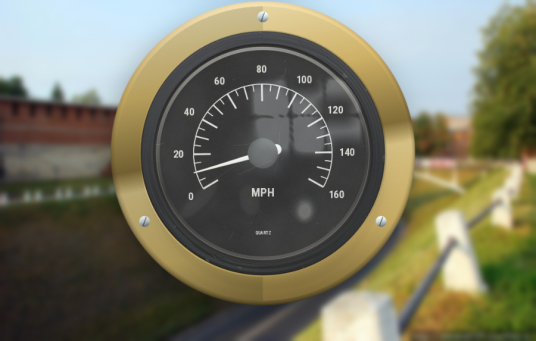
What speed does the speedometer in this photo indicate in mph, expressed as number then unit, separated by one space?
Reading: 10 mph
